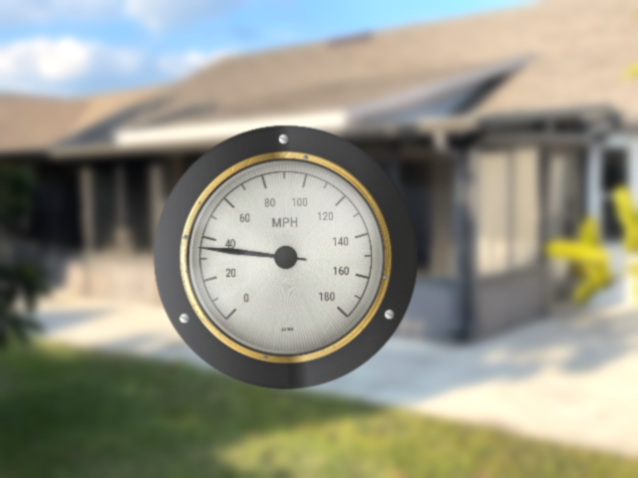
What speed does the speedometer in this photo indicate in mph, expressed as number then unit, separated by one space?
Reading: 35 mph
